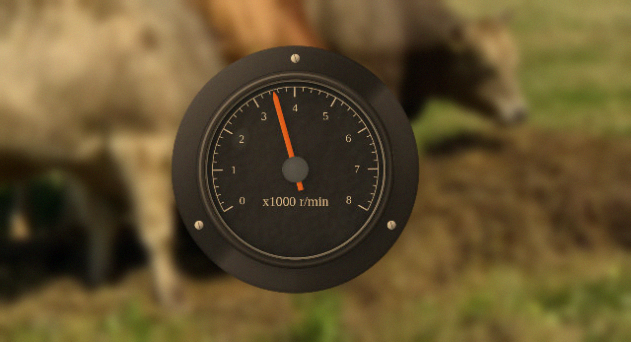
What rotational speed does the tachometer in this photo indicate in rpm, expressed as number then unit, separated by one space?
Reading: 3500 rpm
